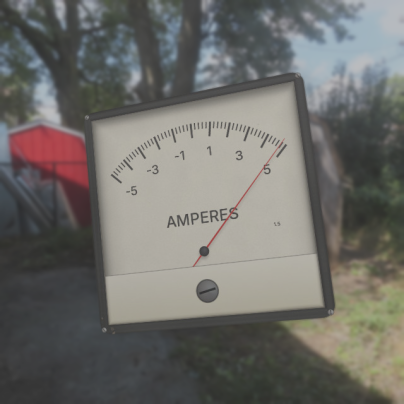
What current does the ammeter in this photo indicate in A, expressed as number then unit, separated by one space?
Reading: 4.8 A
